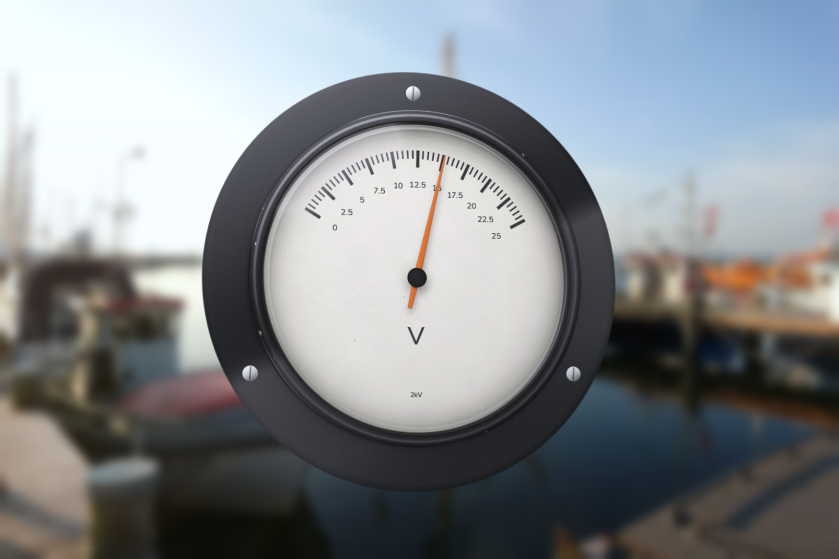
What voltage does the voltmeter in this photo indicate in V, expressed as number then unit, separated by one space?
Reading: 15 V
